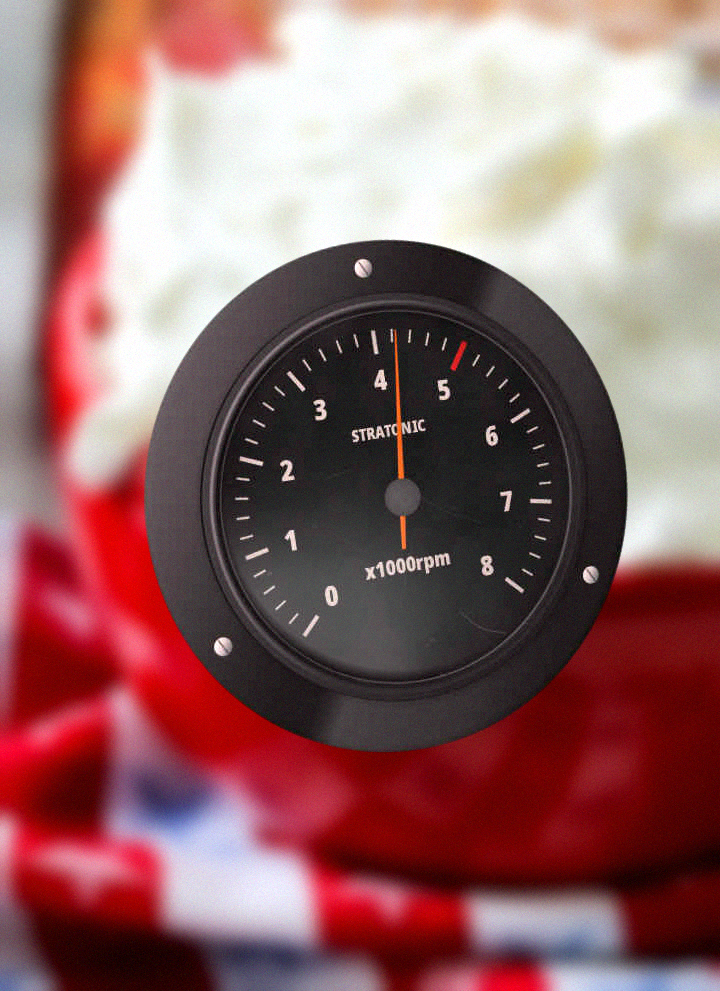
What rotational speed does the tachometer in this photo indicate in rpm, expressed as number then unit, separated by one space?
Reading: 4200 rpm
